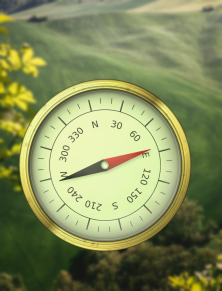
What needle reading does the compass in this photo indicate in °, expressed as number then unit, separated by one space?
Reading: 85 °
